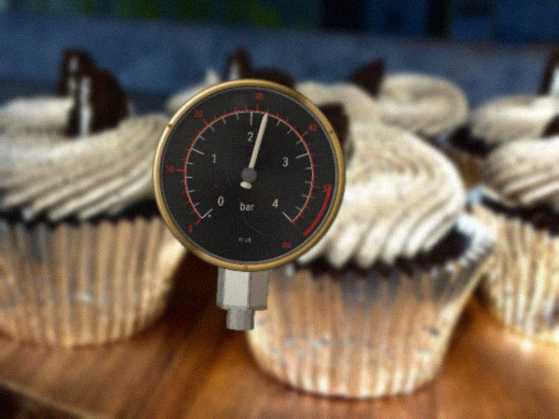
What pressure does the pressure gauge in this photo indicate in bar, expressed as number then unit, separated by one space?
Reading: 2.2 bar
